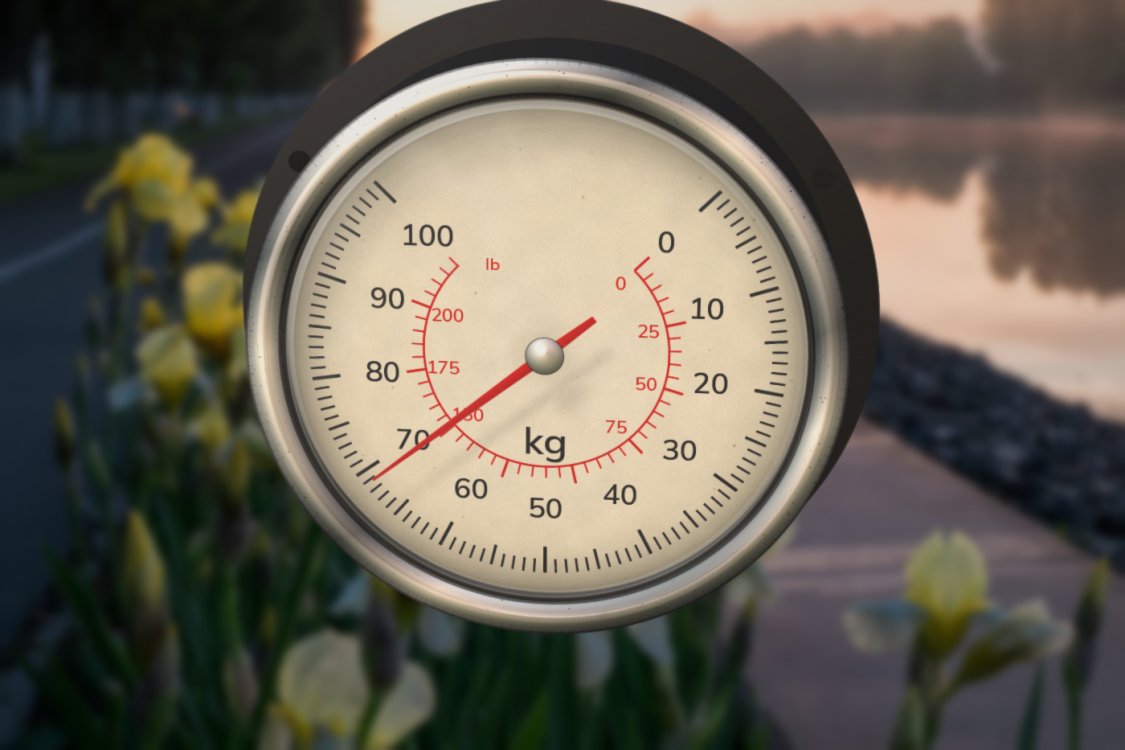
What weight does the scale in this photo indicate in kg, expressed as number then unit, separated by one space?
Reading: 69 kg
